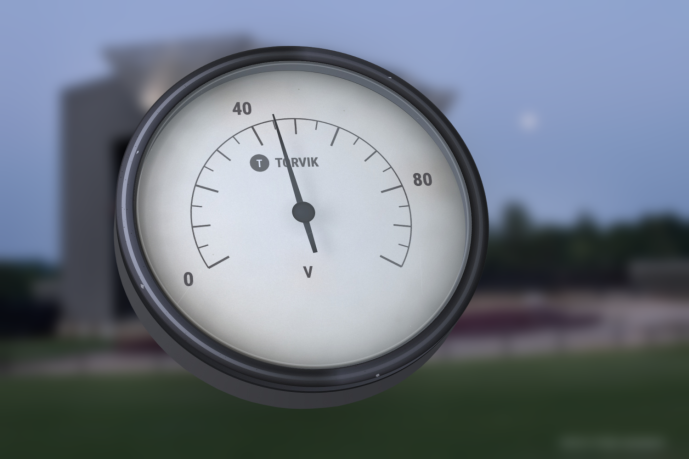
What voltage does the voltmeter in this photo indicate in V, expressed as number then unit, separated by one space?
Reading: 45 V
